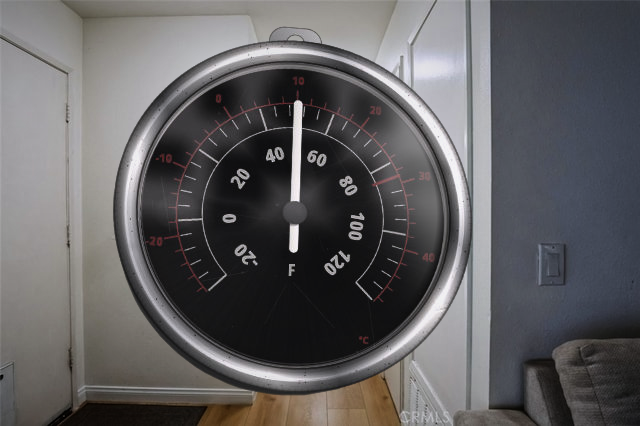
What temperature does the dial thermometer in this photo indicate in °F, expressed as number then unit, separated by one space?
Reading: 50 °F
